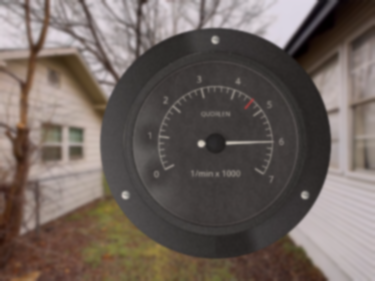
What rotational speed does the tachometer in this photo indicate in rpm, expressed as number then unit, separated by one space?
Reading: 6000 rpm
